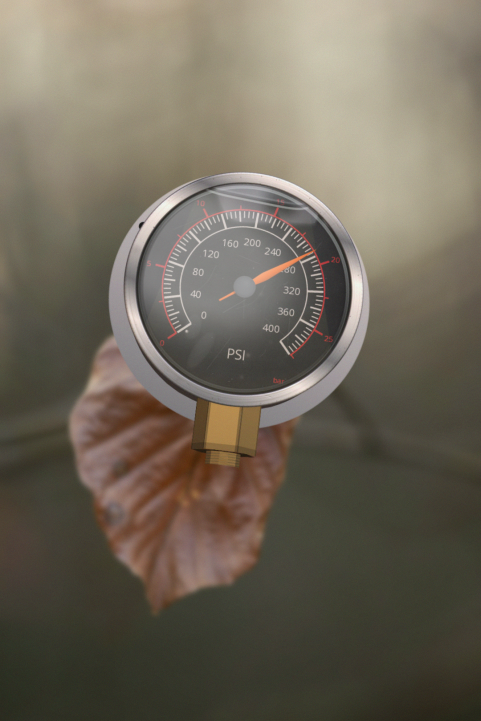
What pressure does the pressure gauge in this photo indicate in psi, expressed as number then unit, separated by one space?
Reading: 275 psi
